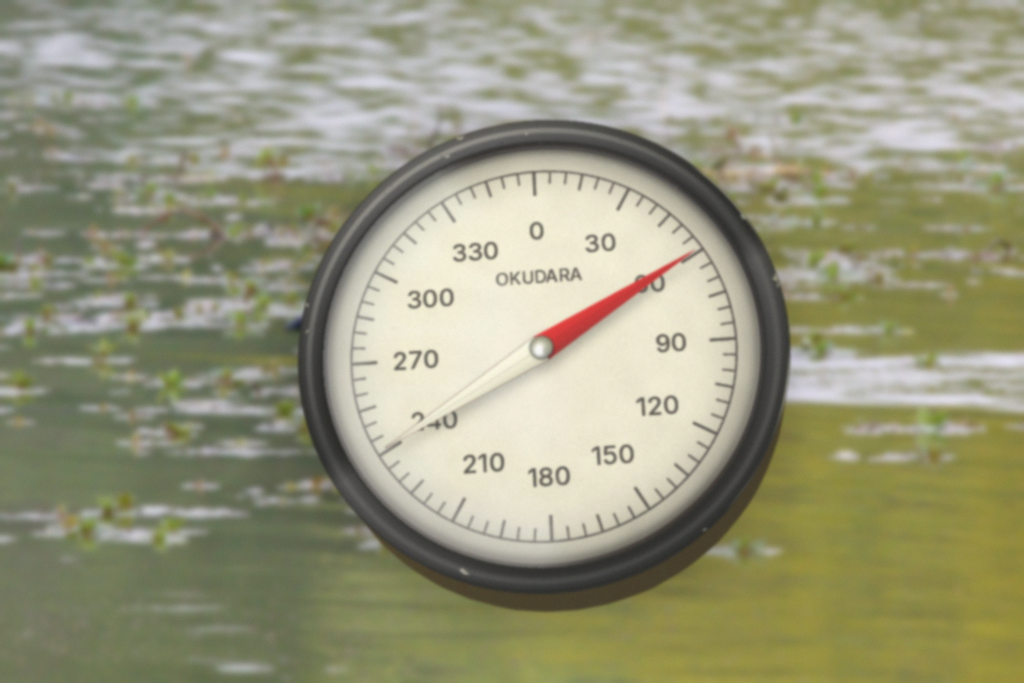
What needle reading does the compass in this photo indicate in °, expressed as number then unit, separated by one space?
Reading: 60 °
